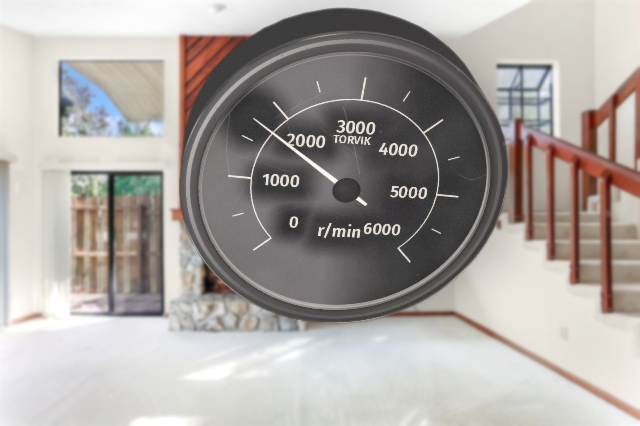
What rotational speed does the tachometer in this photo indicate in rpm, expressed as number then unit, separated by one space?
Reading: 1750 rpm
